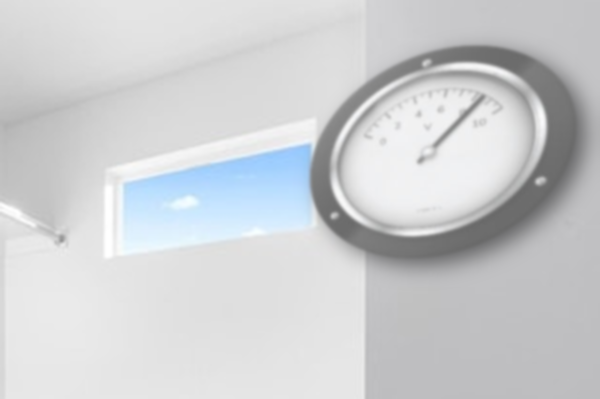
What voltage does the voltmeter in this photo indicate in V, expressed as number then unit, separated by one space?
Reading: 8.5 V
